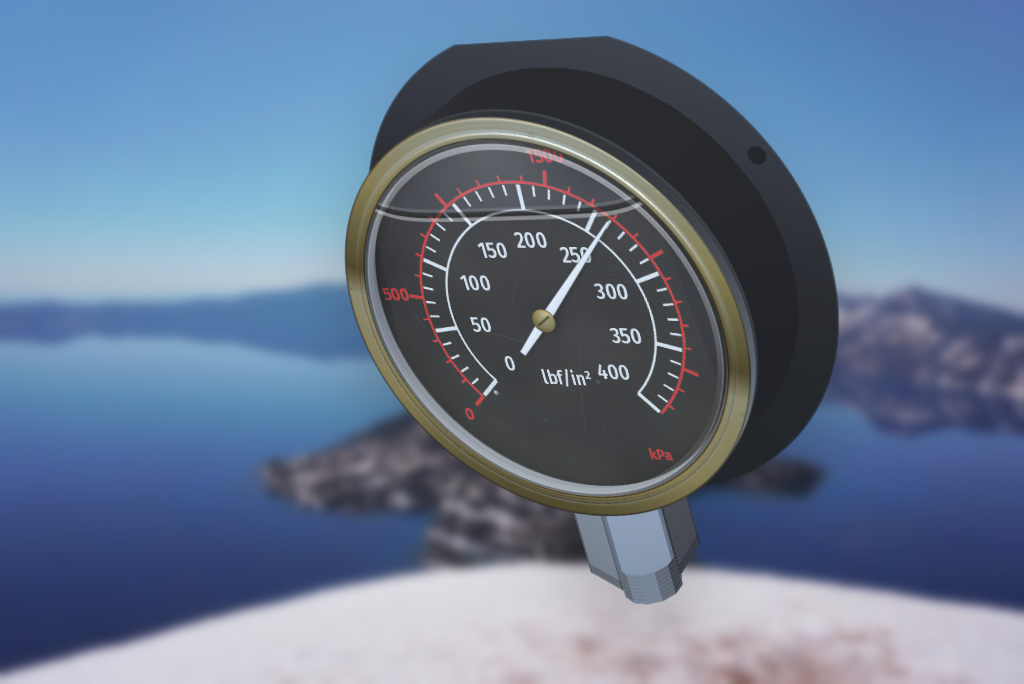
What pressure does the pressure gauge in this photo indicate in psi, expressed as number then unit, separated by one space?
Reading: 260 psi
